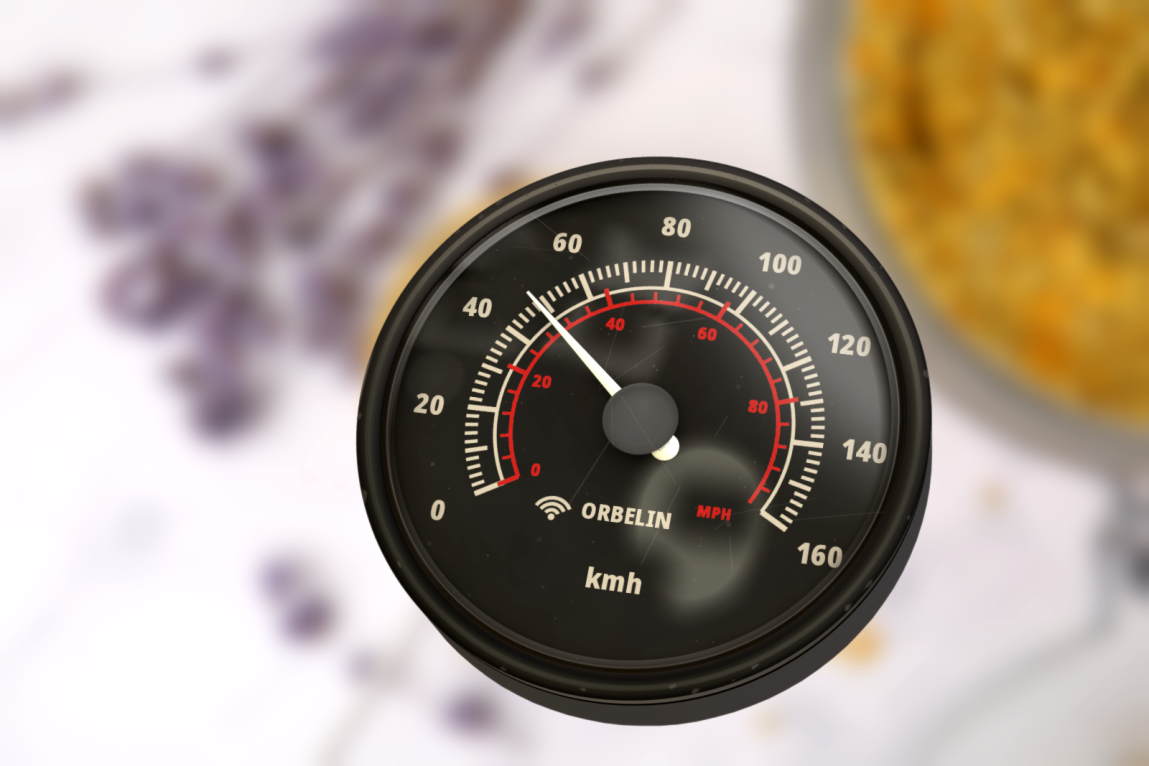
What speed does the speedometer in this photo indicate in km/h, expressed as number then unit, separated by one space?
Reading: 48 km/h
